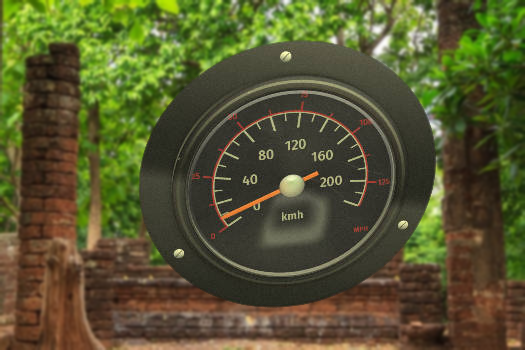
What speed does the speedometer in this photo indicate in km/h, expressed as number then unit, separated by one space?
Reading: 10 km/h
